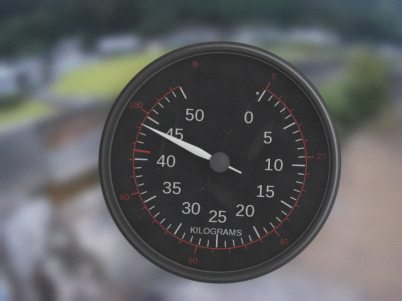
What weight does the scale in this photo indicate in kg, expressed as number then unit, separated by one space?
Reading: 44 kg
